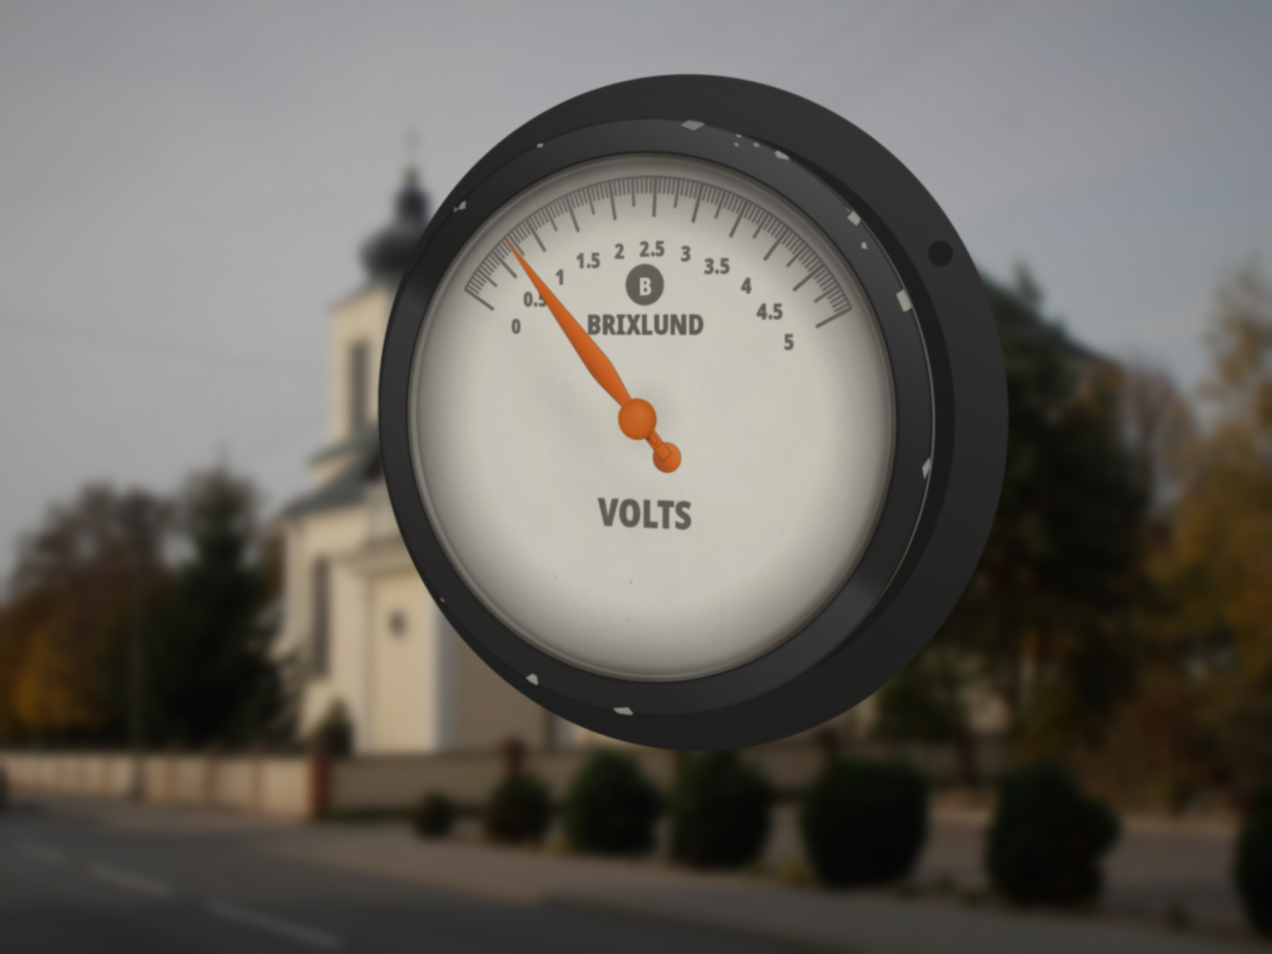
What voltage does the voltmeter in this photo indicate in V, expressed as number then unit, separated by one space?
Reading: 0.75 V
